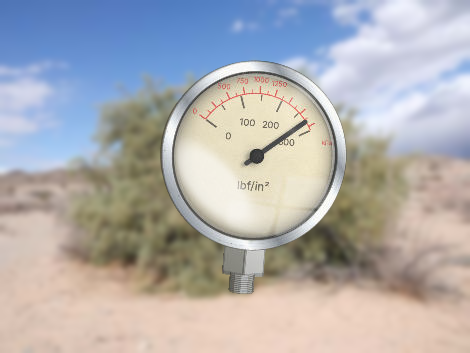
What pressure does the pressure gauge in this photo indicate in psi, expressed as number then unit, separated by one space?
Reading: 275 psi
